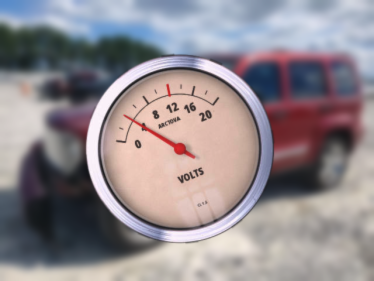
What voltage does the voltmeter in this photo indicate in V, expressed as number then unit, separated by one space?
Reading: 4 V
